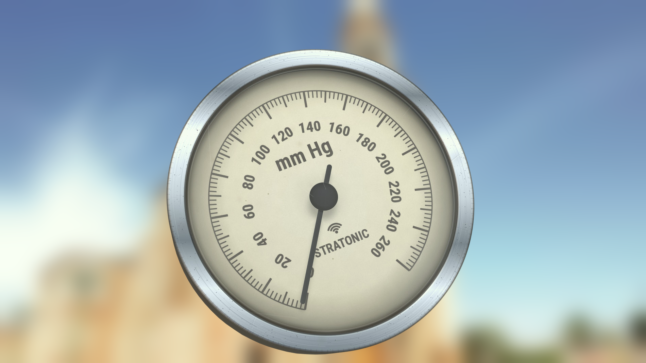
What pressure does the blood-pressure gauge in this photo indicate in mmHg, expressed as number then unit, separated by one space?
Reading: 2 mmHg
